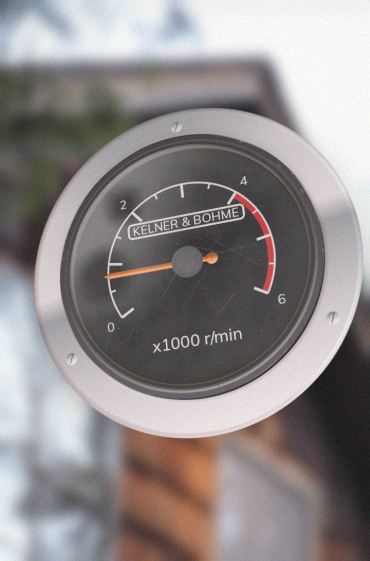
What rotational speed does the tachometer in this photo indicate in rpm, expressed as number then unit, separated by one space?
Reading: 750 rpm
